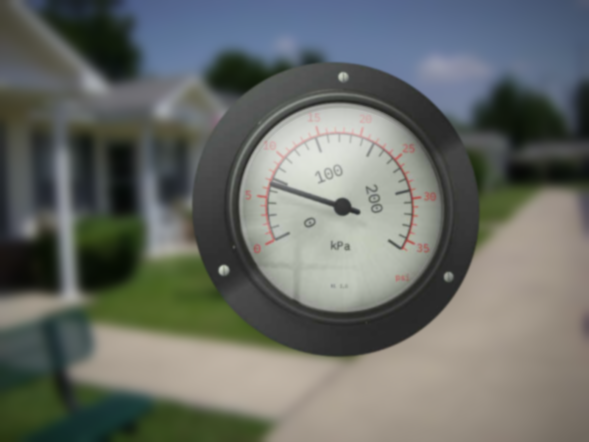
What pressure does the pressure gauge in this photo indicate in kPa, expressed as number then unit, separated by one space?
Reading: 45 kPa
